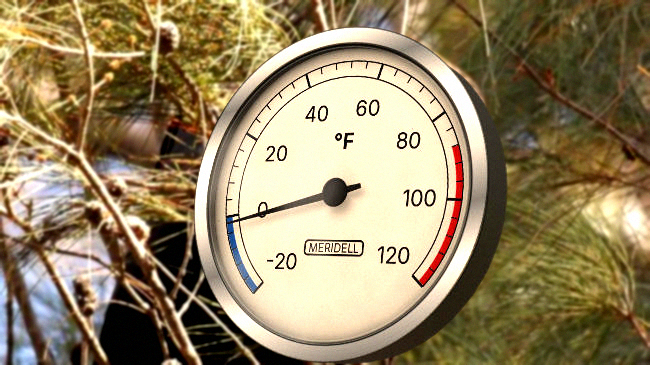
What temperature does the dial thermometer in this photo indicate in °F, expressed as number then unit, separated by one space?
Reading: -2 °F
